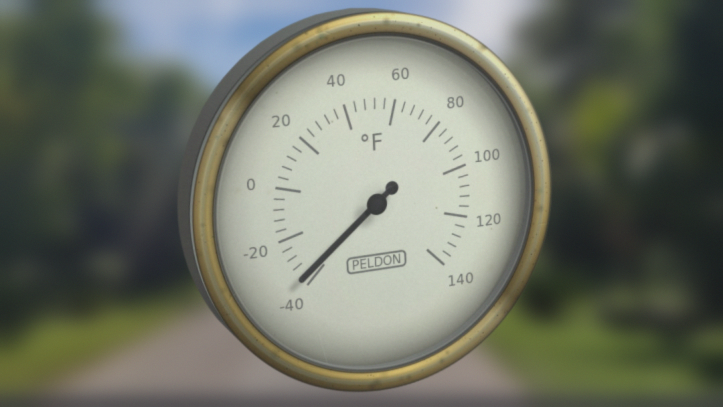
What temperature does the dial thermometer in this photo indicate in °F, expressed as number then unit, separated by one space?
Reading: -36 °F
